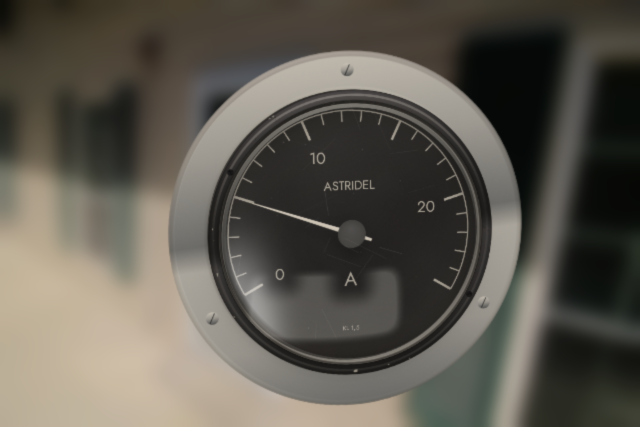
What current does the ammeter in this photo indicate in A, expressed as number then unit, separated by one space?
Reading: 5 A
